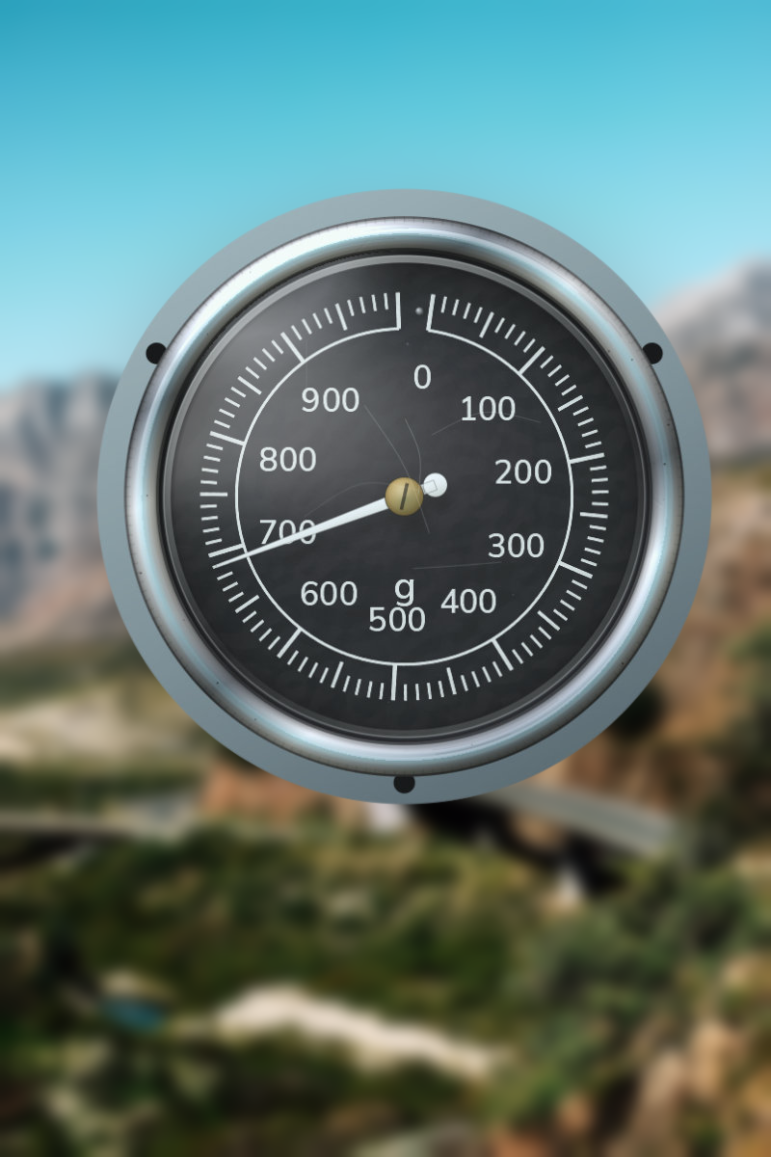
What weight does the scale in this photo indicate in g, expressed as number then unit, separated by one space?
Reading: 690 g
